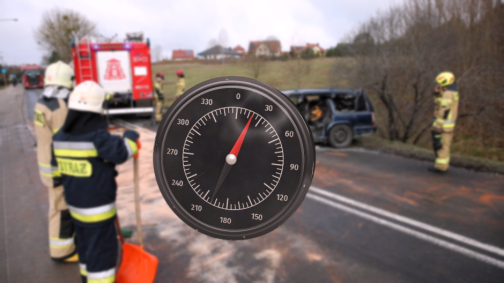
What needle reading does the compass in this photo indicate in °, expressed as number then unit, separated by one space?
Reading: 20 °
